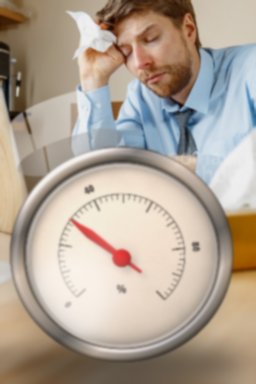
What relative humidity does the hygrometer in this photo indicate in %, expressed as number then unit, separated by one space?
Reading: 30 %
